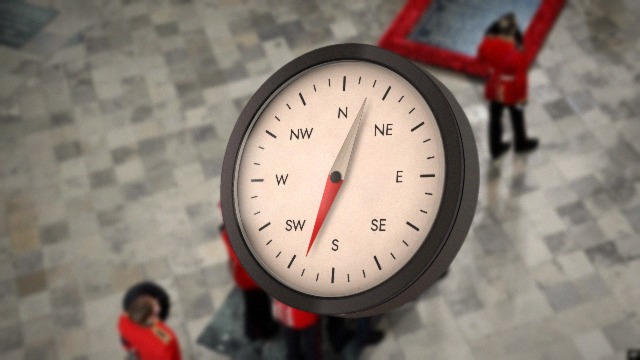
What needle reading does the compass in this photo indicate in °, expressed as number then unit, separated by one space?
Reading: 200 °
